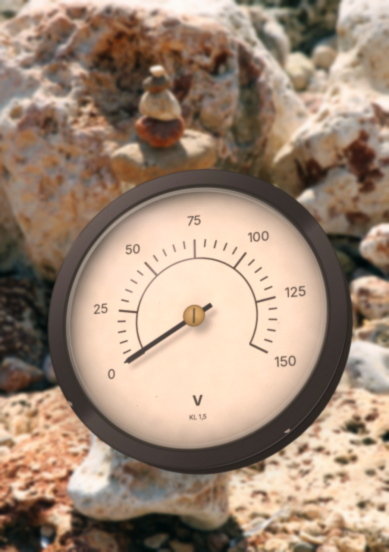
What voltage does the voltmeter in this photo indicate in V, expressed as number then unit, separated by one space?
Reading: 0 V
